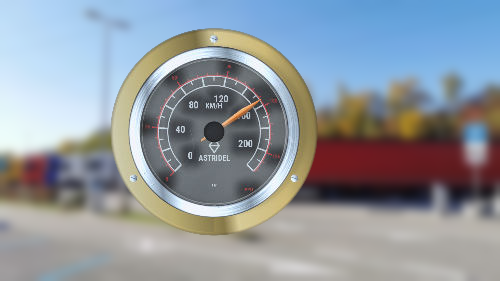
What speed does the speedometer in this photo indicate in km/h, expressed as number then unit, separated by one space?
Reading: 155 km/h
